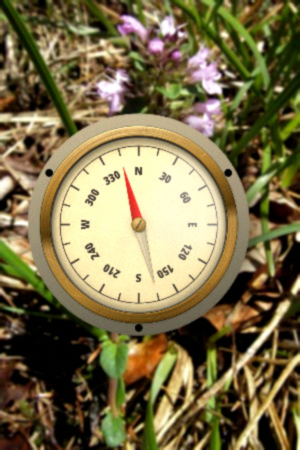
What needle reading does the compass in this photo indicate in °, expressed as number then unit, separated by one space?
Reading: 345 °
